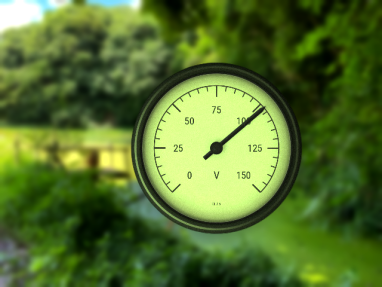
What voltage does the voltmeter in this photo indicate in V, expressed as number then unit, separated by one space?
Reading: 102.5 V
